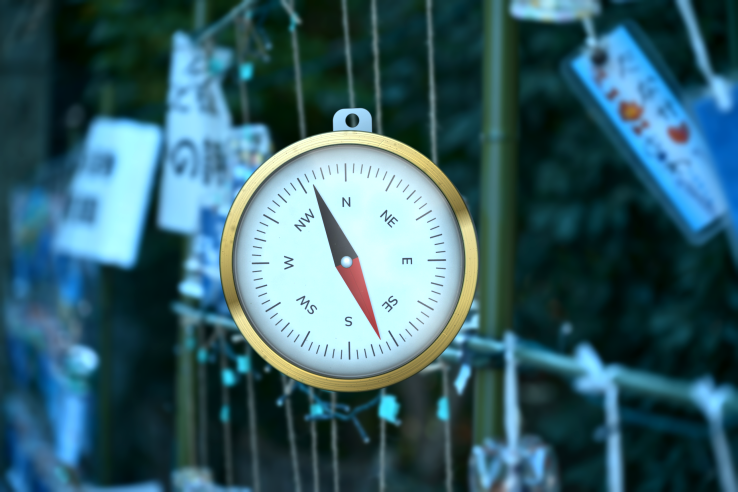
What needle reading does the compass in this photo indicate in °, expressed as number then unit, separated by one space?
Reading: 157.5 °
